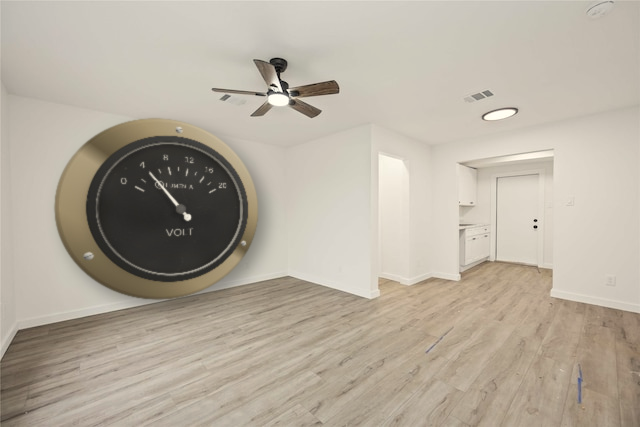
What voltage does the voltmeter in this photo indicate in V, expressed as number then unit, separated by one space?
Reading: 4 V
